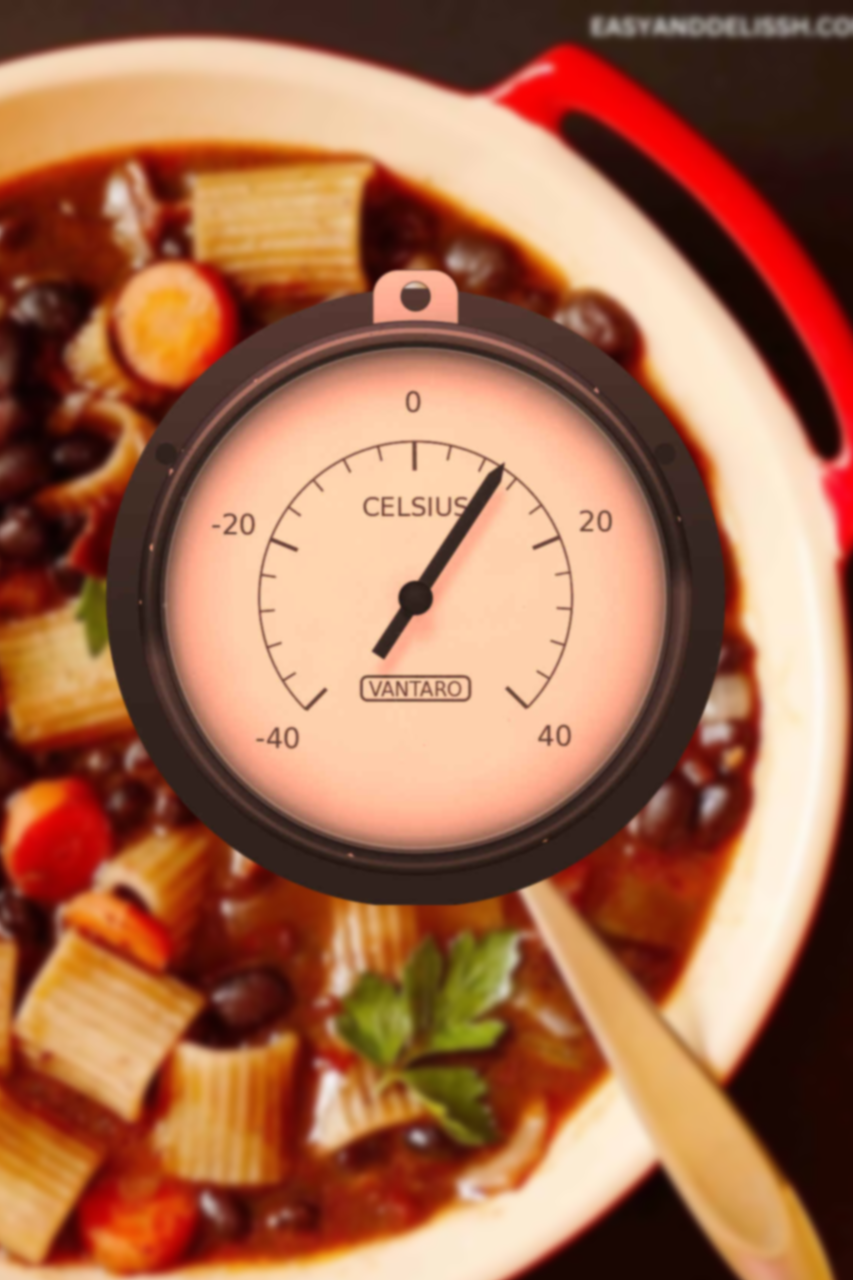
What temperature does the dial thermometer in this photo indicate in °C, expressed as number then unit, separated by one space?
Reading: 10 °C
